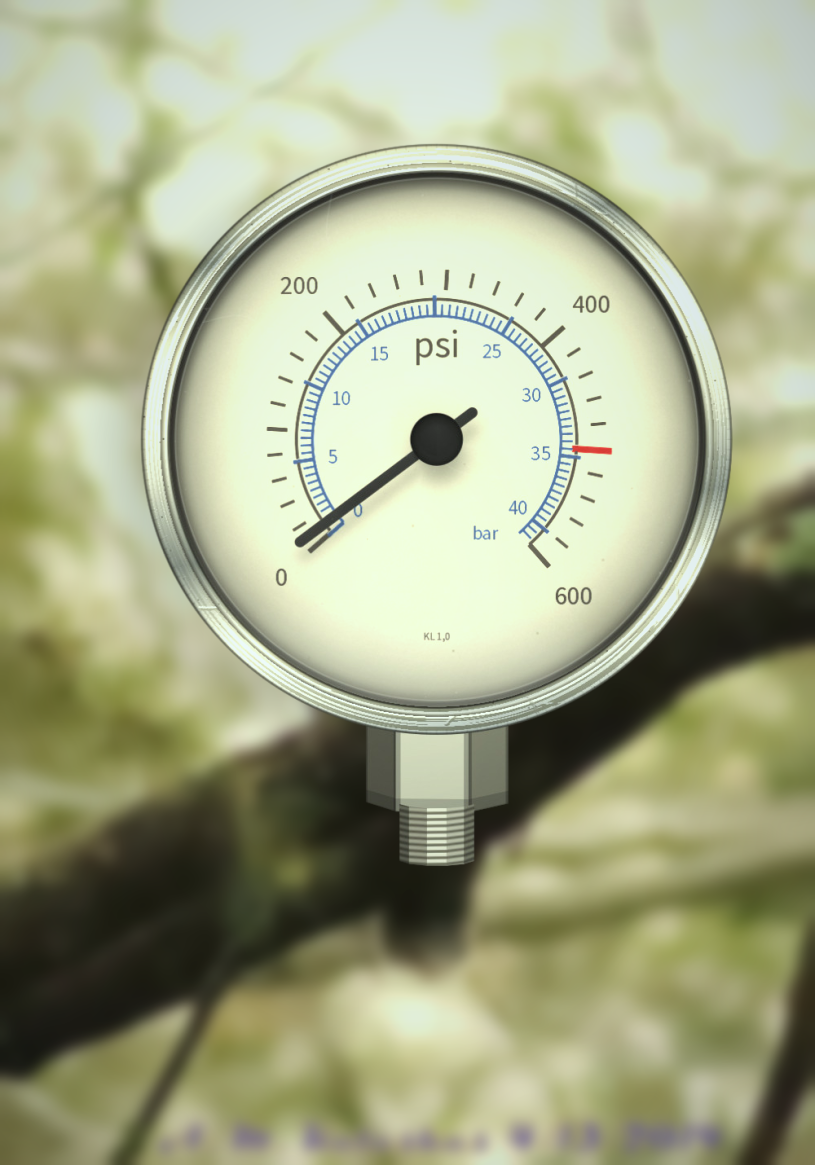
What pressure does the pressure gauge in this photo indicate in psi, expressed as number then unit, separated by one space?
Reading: 10 psi
